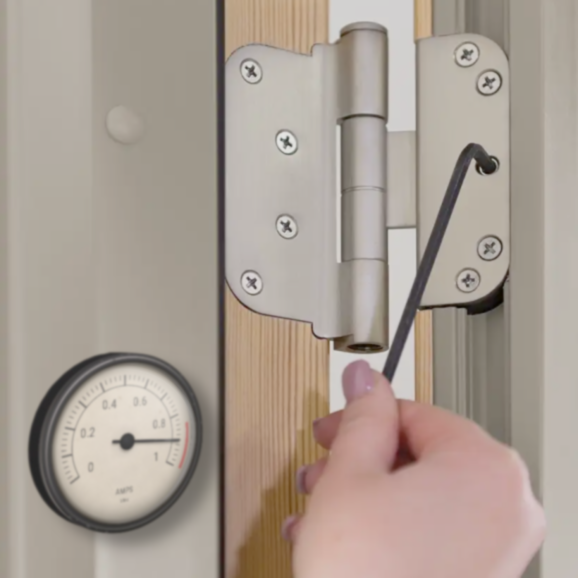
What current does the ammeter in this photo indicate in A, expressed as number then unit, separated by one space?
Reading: 0.9 A
